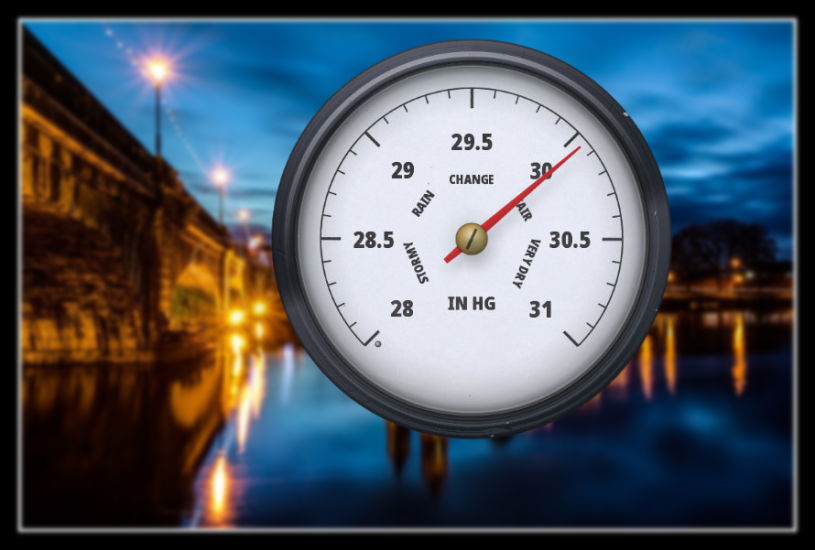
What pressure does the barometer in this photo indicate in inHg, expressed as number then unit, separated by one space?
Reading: 30.05 inHg
